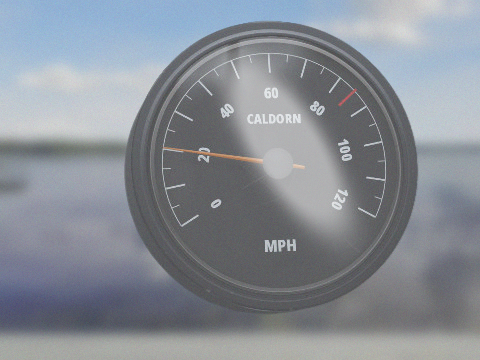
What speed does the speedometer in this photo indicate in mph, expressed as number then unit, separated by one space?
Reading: 20 mph
